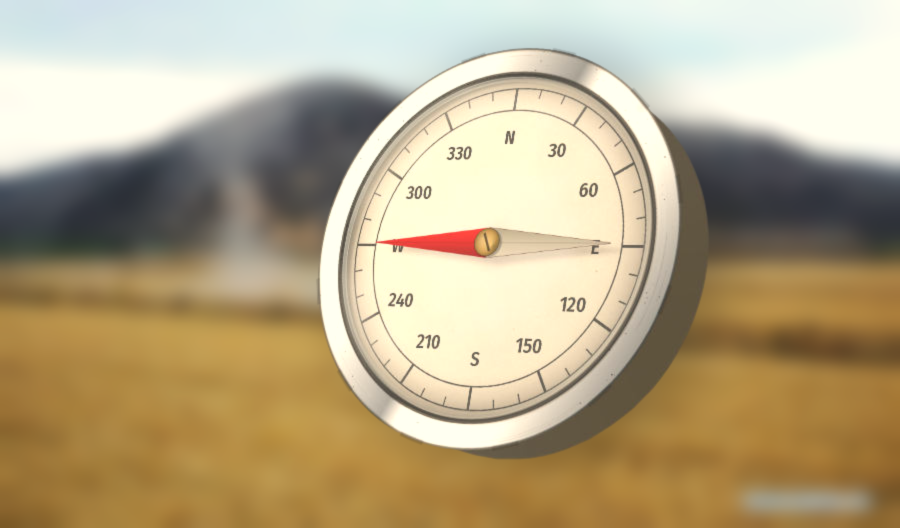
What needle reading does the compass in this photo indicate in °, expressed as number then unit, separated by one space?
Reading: 270 °
